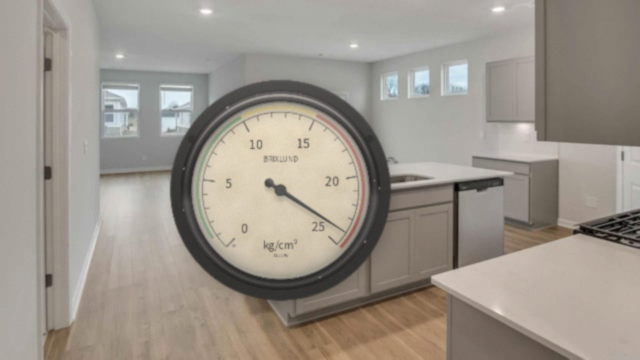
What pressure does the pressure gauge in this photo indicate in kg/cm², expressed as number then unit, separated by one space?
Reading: 24 kg/cm²
